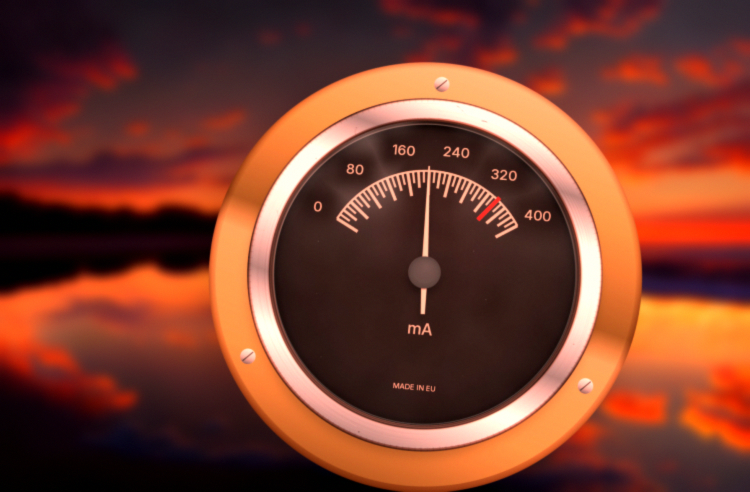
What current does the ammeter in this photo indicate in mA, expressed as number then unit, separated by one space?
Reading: 200 mA
